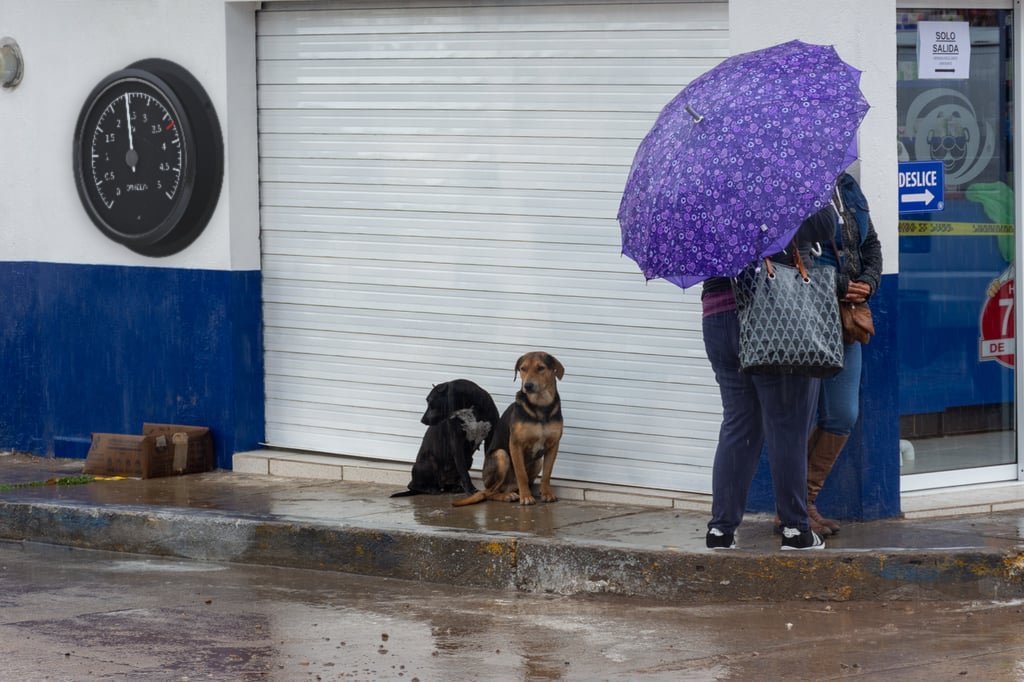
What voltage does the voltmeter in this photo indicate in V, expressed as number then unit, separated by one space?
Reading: 2.5 V
